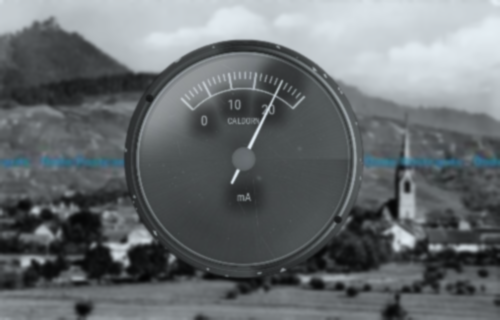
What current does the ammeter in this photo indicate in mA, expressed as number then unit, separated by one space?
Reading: 20 mA
